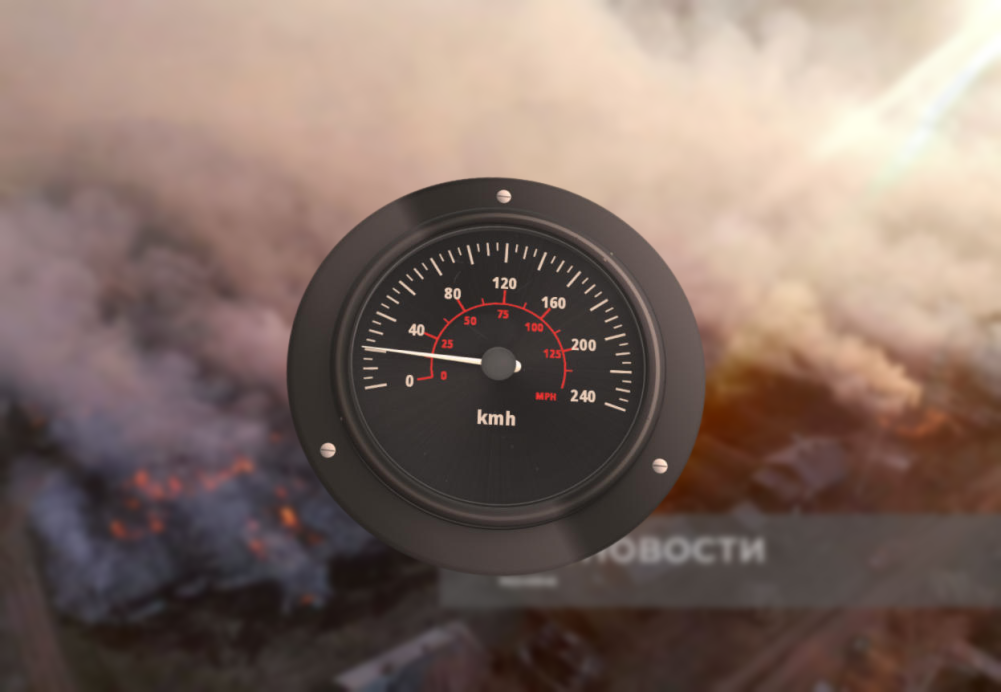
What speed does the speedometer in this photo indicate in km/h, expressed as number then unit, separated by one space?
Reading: 20 km/h
